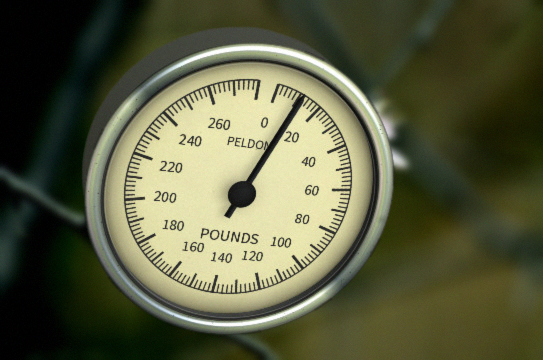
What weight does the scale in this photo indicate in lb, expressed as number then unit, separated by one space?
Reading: 10 lb
